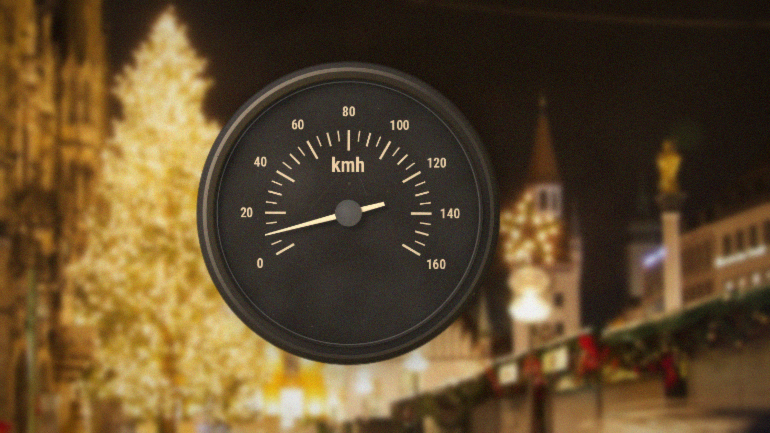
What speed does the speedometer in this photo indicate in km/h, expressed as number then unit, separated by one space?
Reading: 10 km/h
